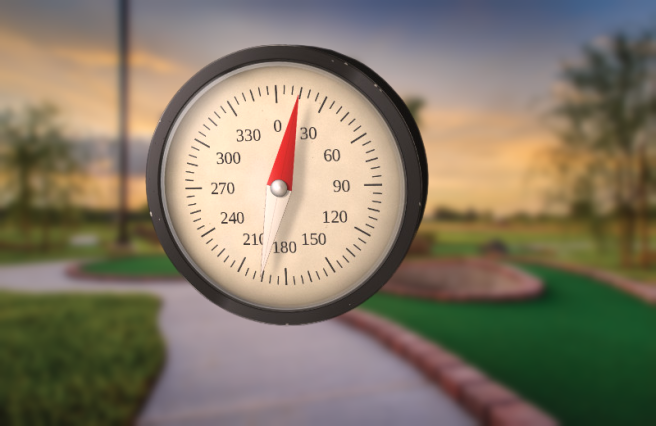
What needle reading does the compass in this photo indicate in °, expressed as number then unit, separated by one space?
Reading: 15 °
